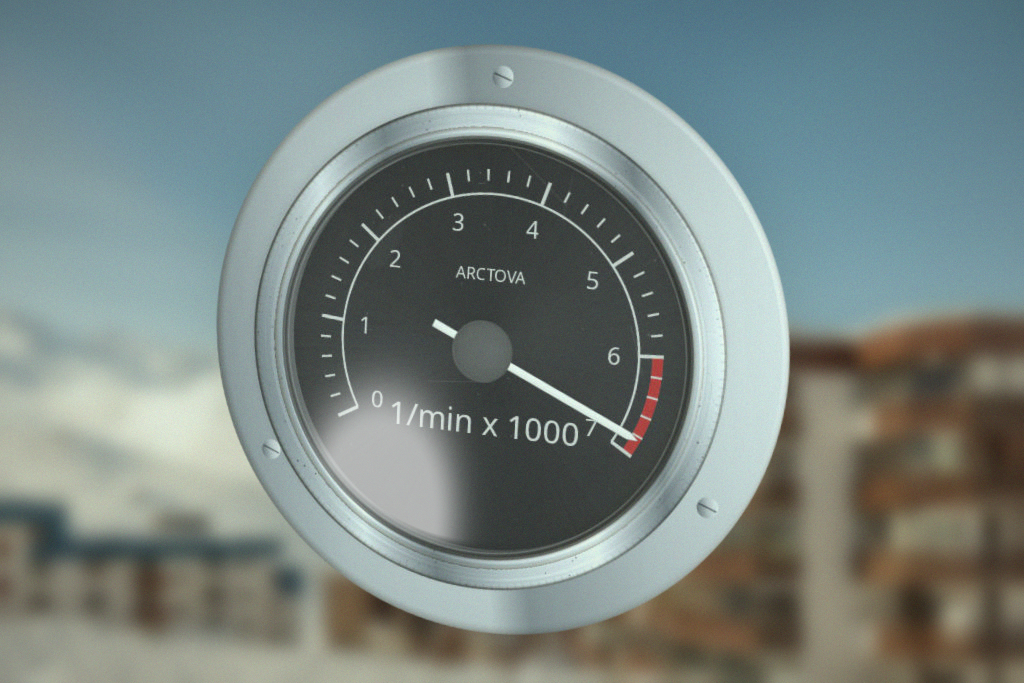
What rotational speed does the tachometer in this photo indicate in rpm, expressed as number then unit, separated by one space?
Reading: 6800 rpm
